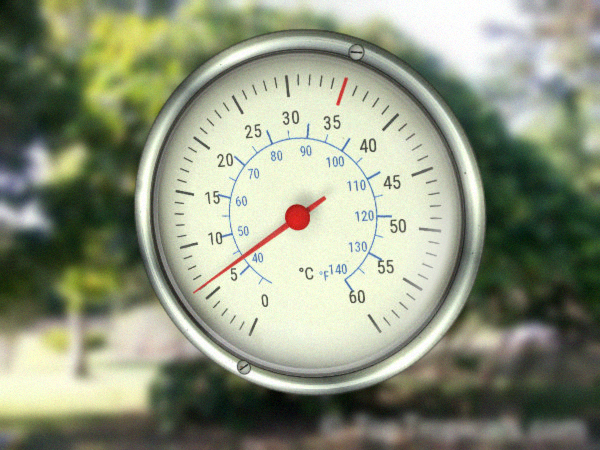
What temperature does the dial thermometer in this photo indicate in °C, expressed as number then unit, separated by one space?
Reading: 6 °C
